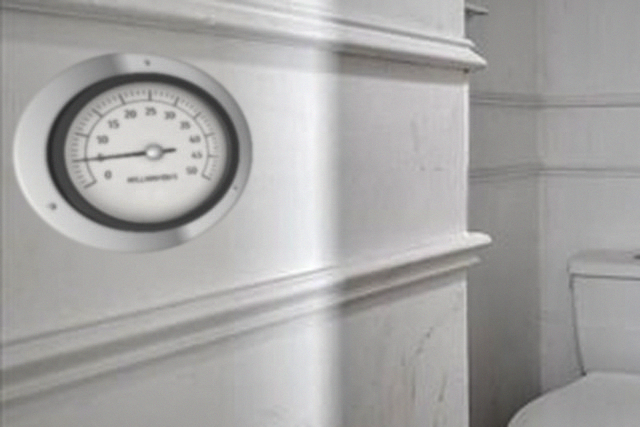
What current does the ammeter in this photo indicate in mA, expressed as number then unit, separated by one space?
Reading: 5 mA
